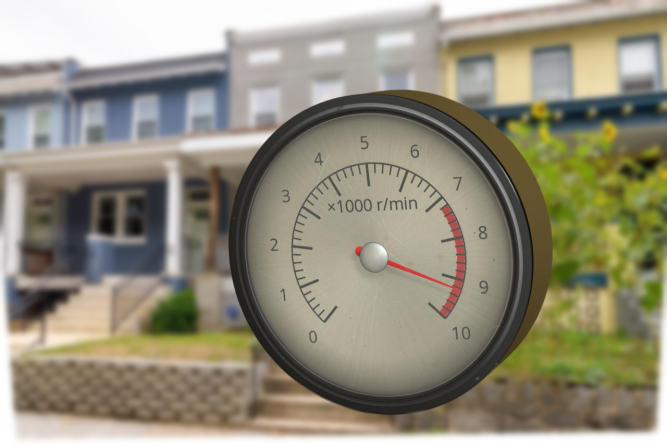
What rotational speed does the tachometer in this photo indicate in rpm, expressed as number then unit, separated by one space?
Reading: 9200 rpm
